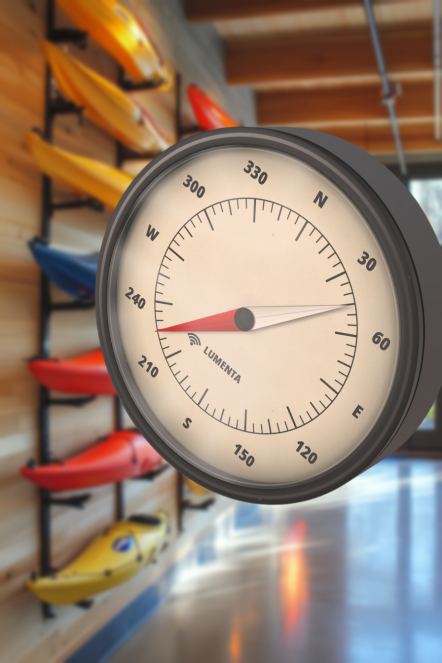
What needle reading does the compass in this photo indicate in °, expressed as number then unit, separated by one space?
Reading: 225 °
